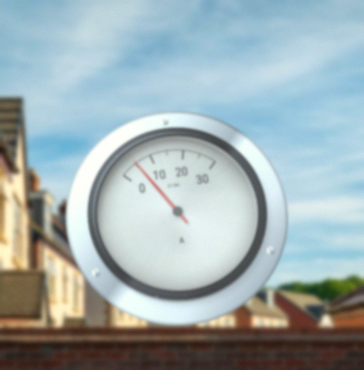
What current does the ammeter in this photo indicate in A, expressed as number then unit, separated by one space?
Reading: 5 A
